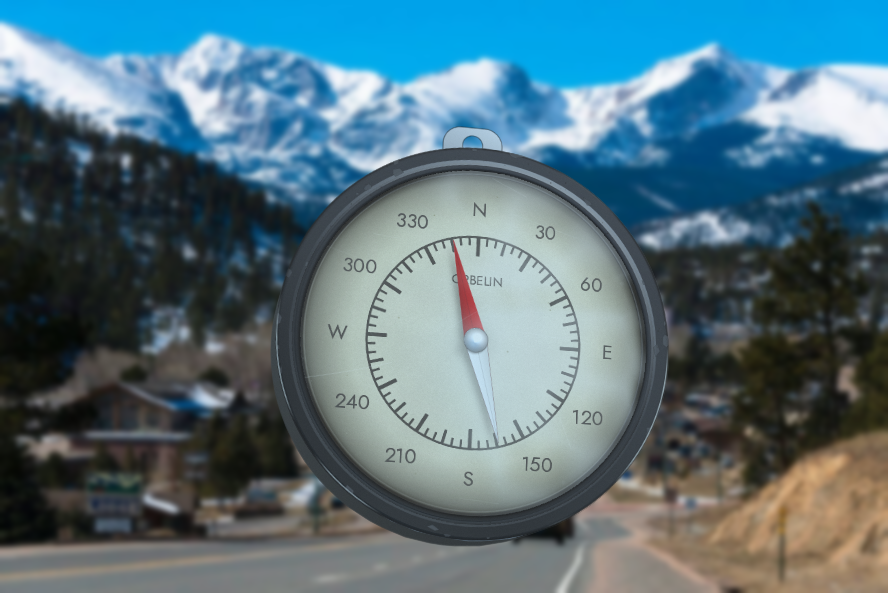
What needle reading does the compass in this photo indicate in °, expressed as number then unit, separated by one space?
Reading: 345 °
